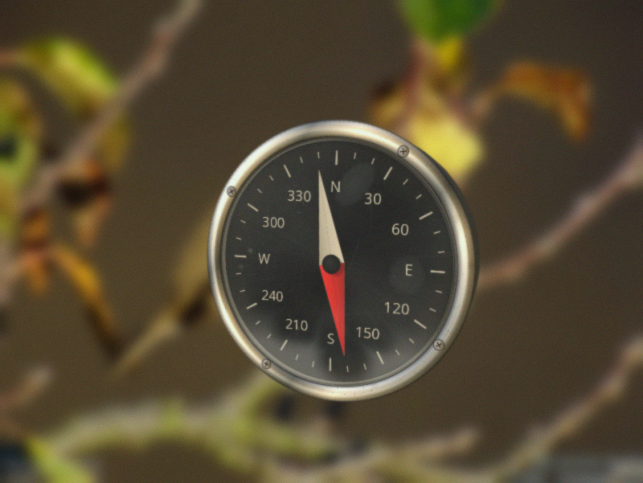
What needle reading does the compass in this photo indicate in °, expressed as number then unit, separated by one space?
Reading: 170 °
